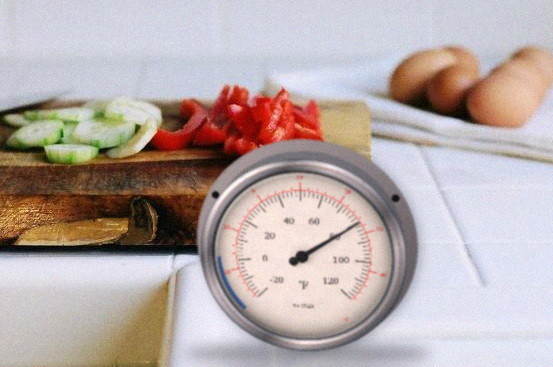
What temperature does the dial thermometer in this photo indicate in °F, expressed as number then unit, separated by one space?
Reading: 80 °F
